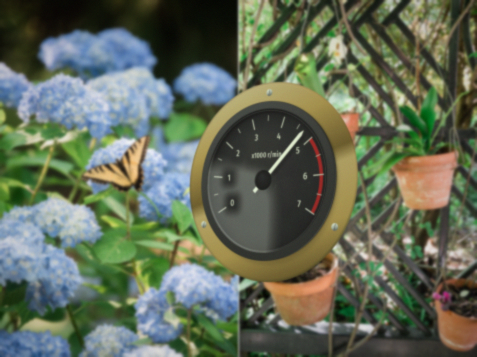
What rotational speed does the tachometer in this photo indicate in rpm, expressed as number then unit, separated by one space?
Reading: 4750 rpm
